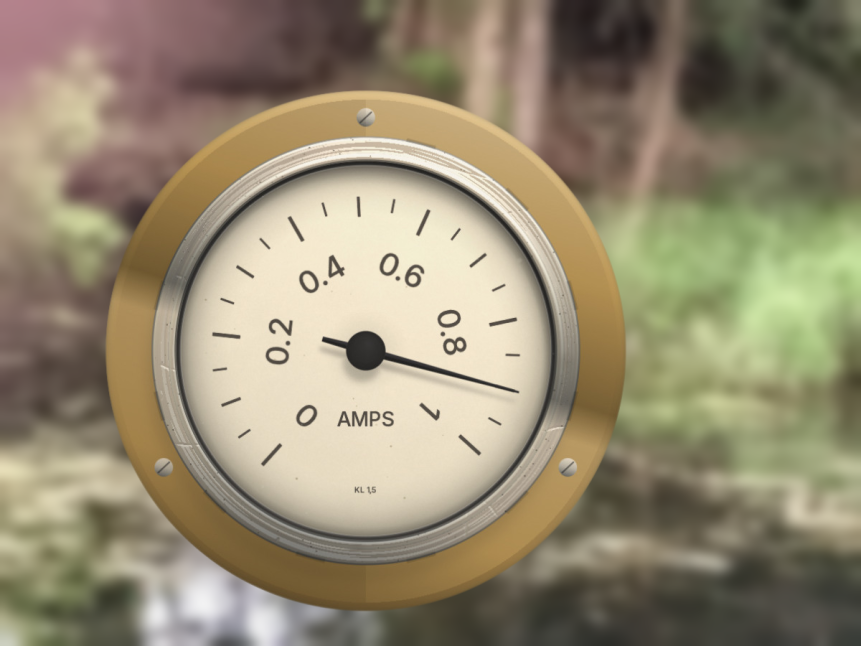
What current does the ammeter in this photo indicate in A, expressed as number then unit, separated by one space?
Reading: 0.9 A
